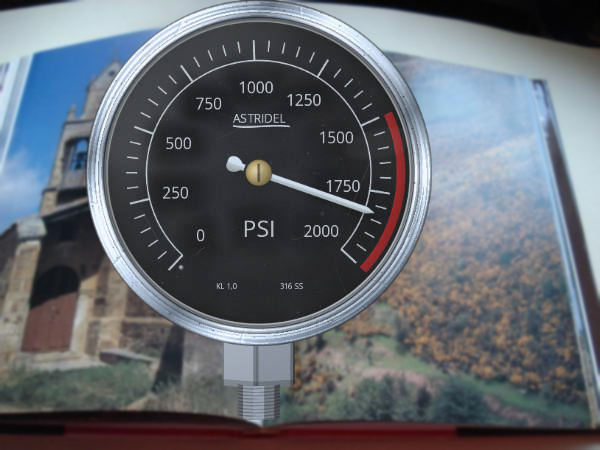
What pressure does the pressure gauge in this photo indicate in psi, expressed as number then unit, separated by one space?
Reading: 1825 psi
